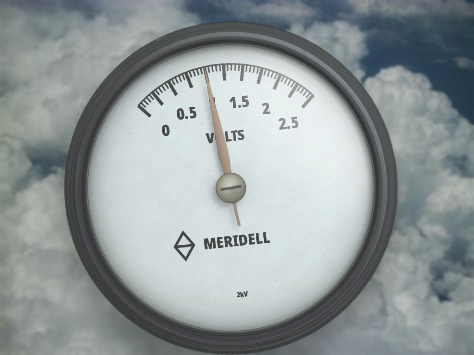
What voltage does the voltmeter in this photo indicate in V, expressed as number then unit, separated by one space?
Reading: 1 V
